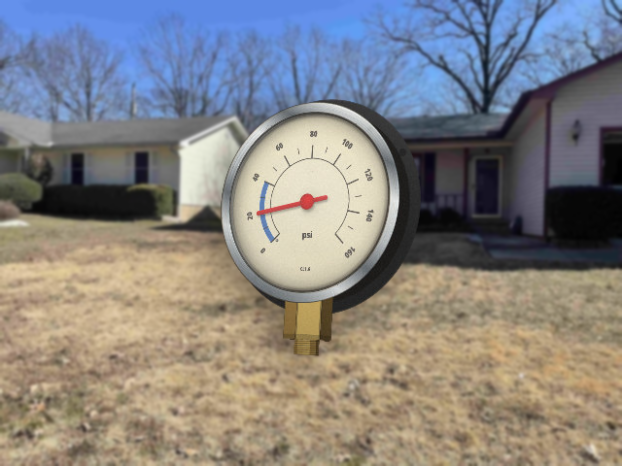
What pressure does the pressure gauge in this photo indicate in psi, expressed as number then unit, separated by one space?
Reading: 20 psi
